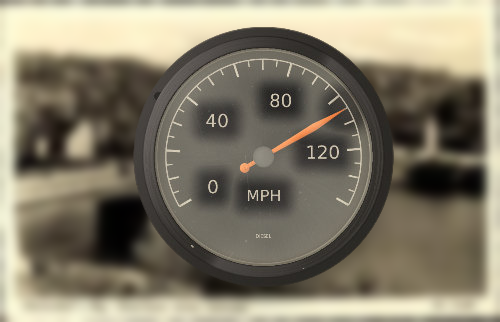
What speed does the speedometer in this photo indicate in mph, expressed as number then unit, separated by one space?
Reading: 105 mph
